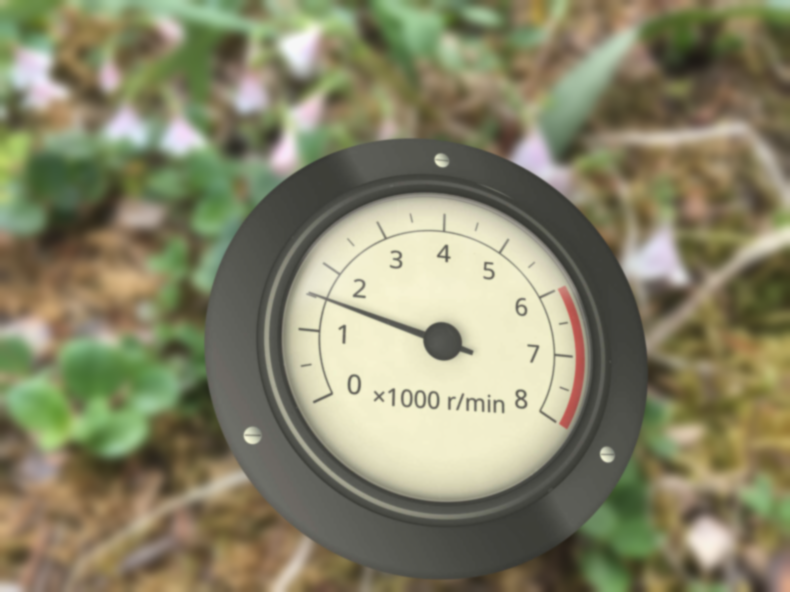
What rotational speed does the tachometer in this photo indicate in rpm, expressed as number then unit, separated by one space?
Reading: 1500 rpm
